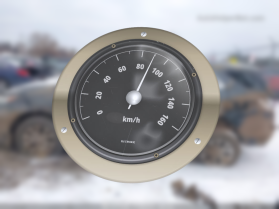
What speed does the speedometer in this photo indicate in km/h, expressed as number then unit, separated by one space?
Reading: 90 km/h
